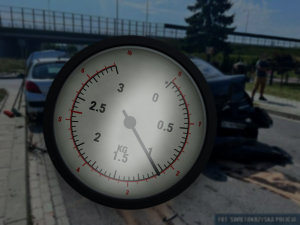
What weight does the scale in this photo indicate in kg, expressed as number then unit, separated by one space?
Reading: 1.05 kg
